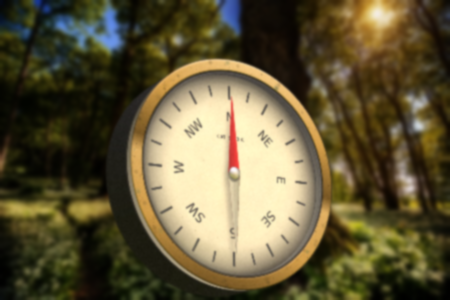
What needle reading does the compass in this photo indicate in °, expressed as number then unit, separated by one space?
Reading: 0 °
